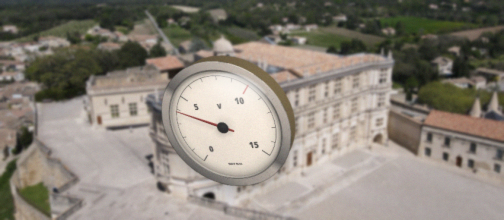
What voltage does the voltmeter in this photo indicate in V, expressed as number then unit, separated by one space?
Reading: 4 V
